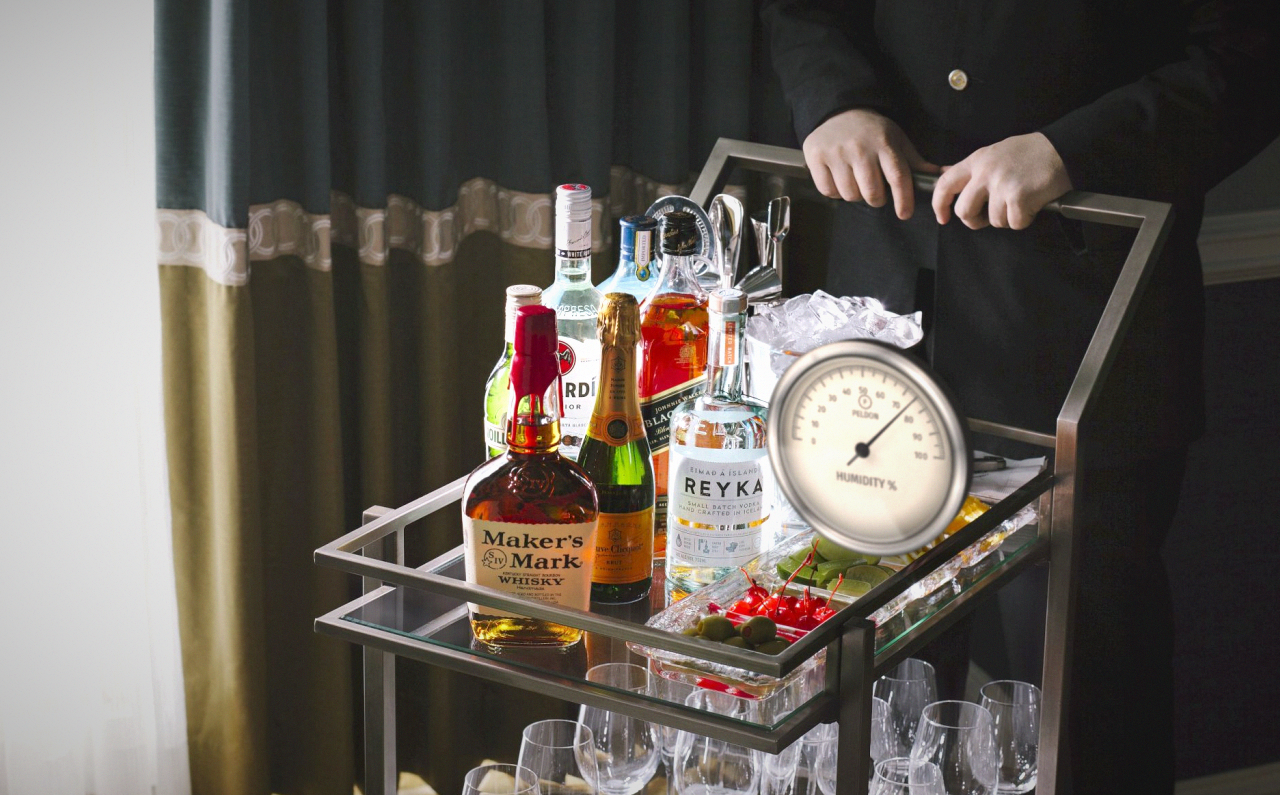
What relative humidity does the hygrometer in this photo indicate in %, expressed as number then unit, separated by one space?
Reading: 75 %
